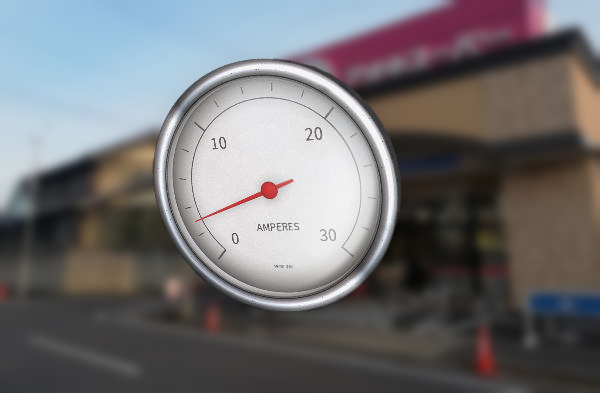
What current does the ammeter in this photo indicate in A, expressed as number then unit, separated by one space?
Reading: 3 A
